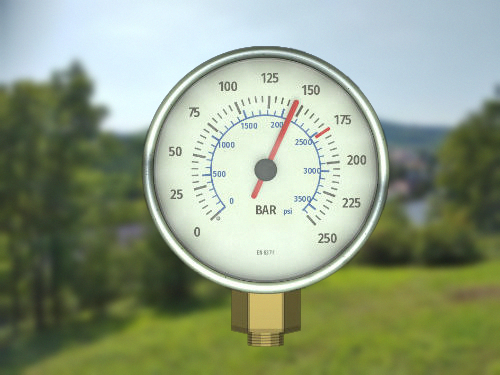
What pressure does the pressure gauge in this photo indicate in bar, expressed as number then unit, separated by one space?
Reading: 145 bar
